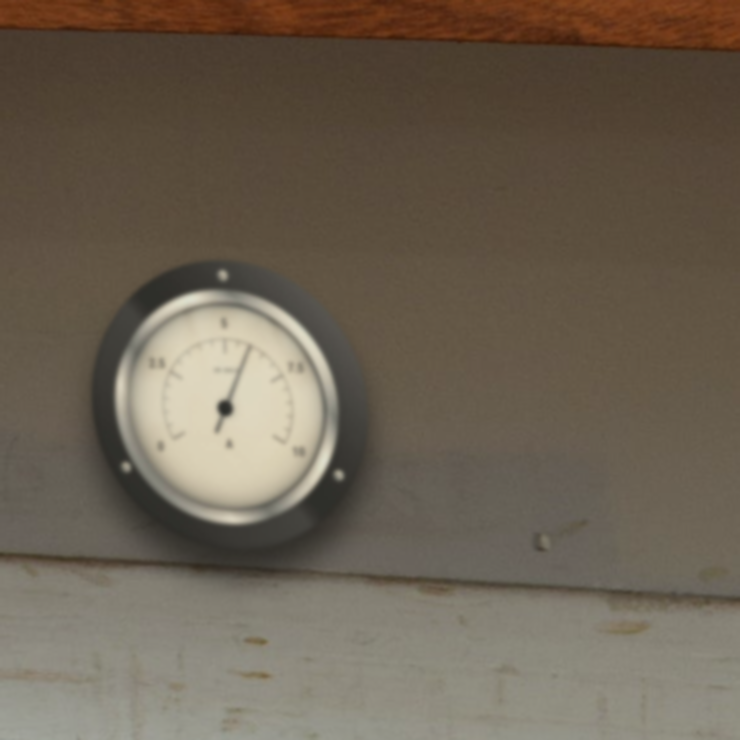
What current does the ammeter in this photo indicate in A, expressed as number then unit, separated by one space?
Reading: 6 A
